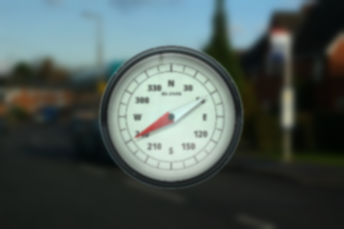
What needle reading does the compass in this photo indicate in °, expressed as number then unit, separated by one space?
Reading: 240 °
